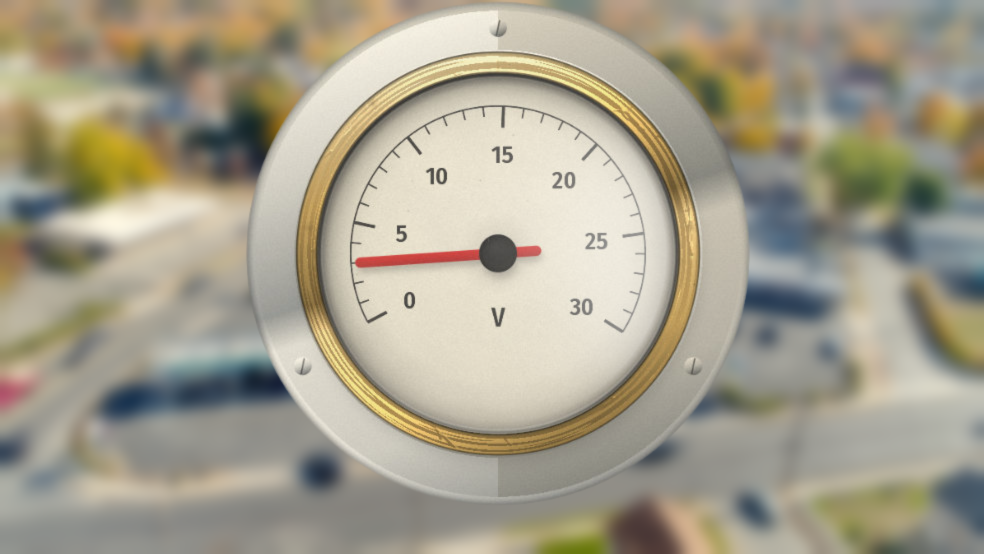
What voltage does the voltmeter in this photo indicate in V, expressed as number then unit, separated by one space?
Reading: 3 V
